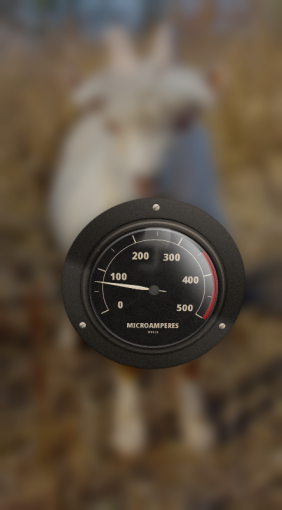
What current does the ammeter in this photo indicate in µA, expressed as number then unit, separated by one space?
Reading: 75 µA
